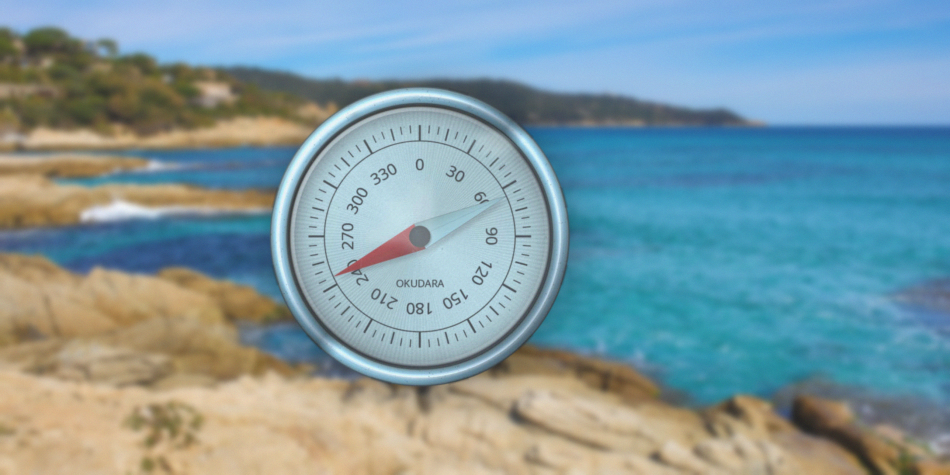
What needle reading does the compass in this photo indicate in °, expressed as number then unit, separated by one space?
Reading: 245 °
